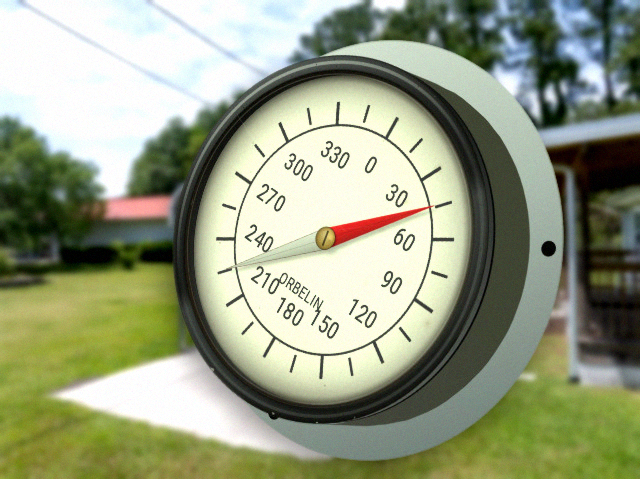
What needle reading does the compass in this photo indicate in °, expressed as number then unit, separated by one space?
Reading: 45 °
